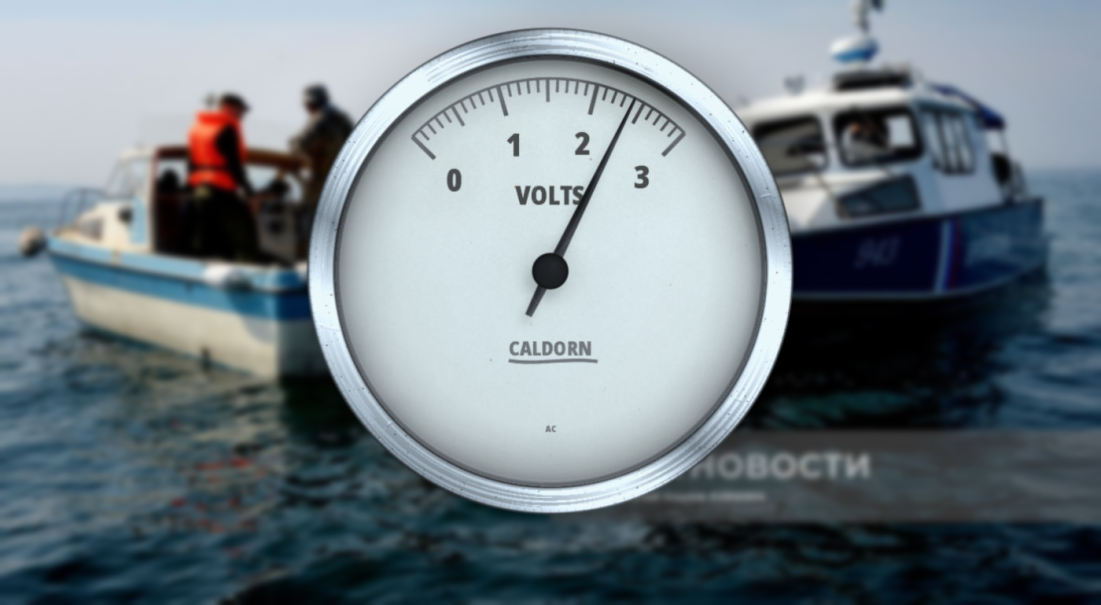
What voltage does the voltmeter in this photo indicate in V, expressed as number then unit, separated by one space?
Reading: 2.4 V
